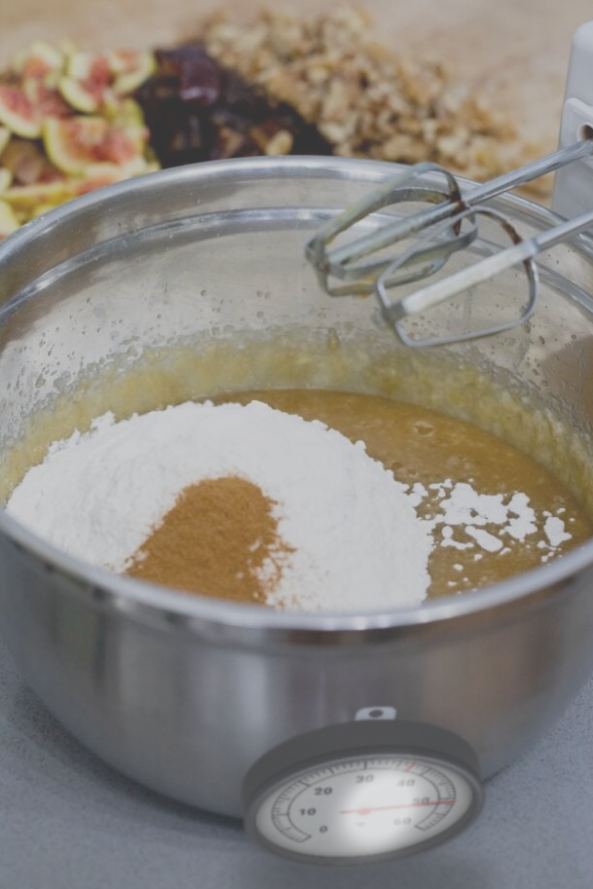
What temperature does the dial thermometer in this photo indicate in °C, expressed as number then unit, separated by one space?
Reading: 50 °C
